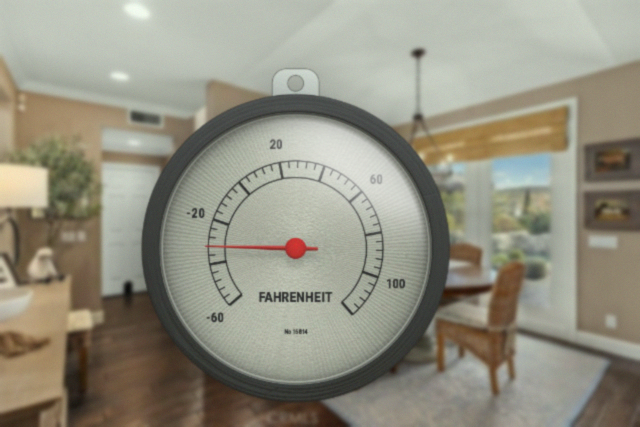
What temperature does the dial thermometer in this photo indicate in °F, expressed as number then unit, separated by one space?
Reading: -32 °F
